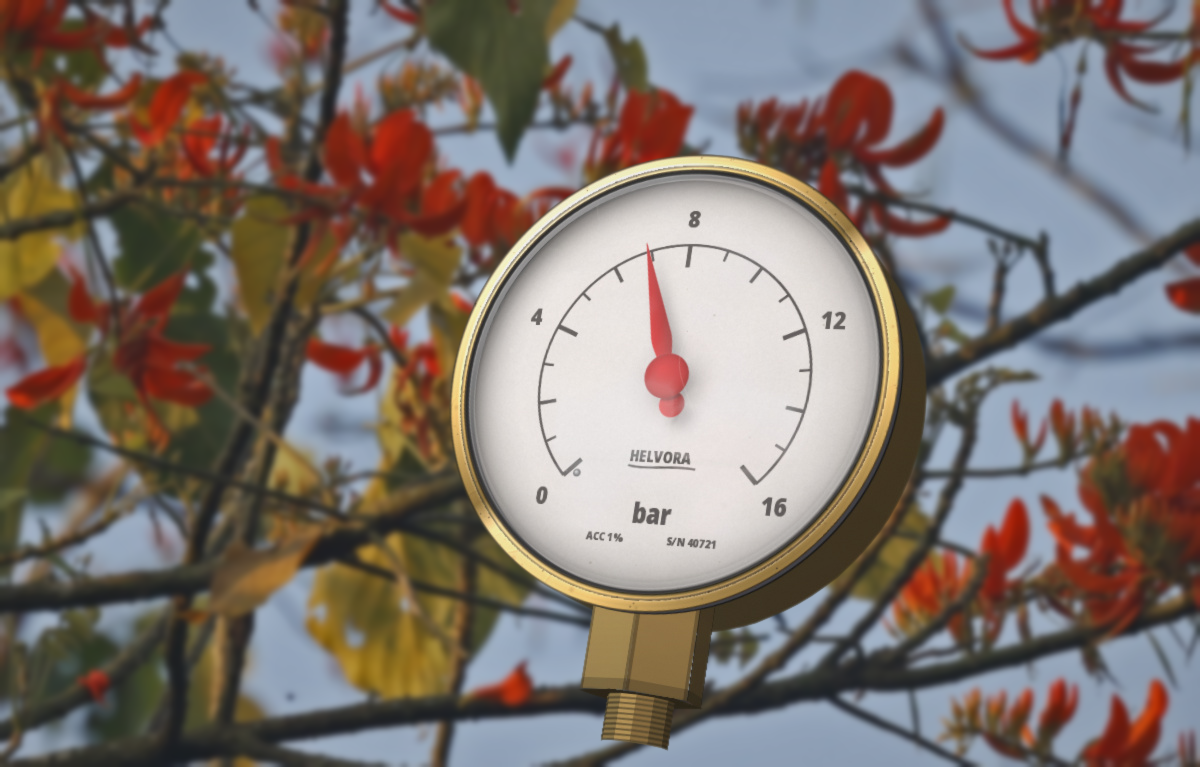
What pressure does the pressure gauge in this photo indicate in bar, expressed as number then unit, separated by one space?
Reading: 7 bar
